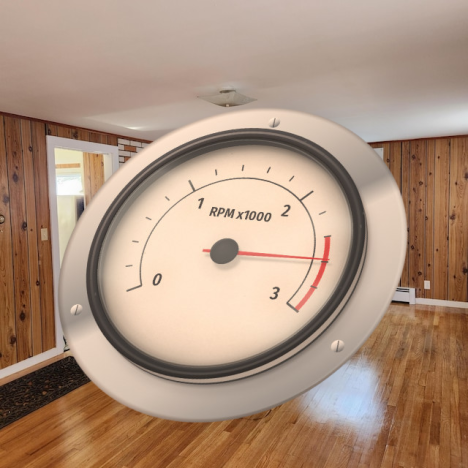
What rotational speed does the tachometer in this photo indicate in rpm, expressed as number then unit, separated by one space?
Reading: 2600 rpm
